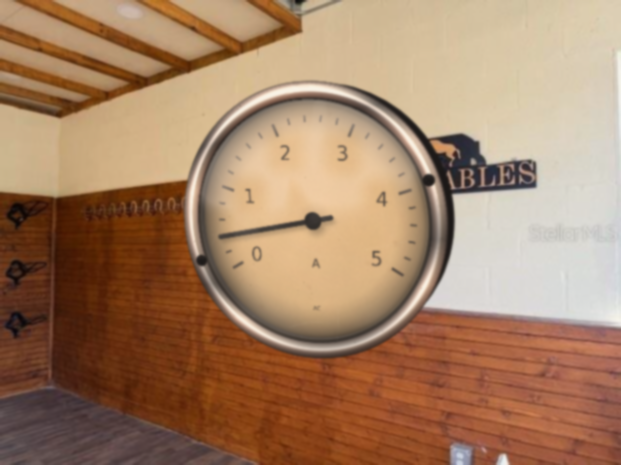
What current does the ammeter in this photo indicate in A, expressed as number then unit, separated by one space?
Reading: 0.4 A
